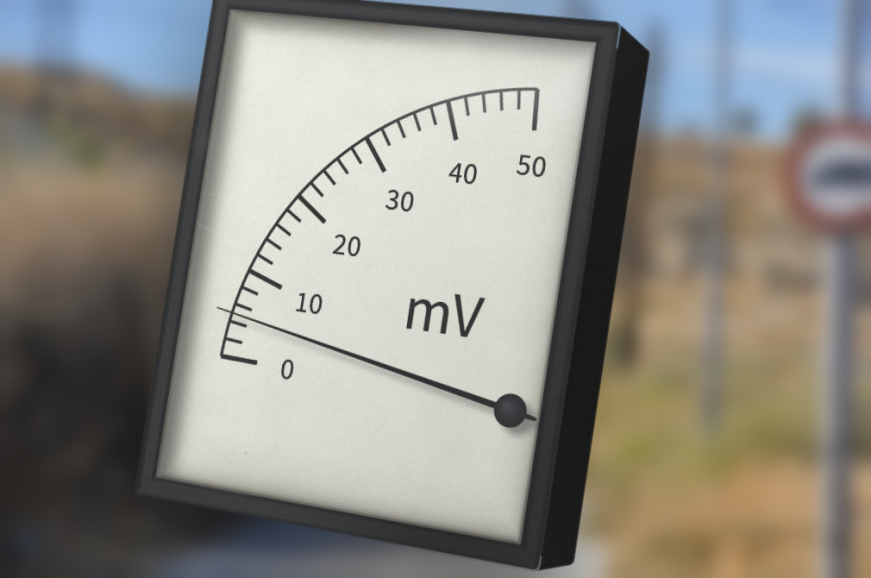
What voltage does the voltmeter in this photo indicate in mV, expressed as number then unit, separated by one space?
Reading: 5 mV
